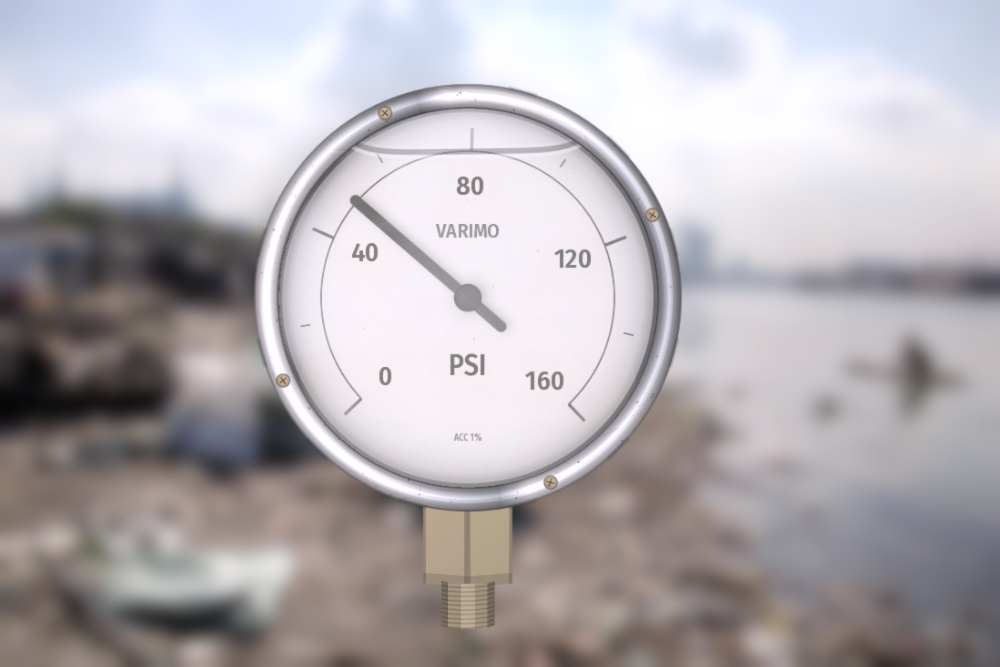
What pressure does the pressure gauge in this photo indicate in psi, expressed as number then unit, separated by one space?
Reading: 50 psi
